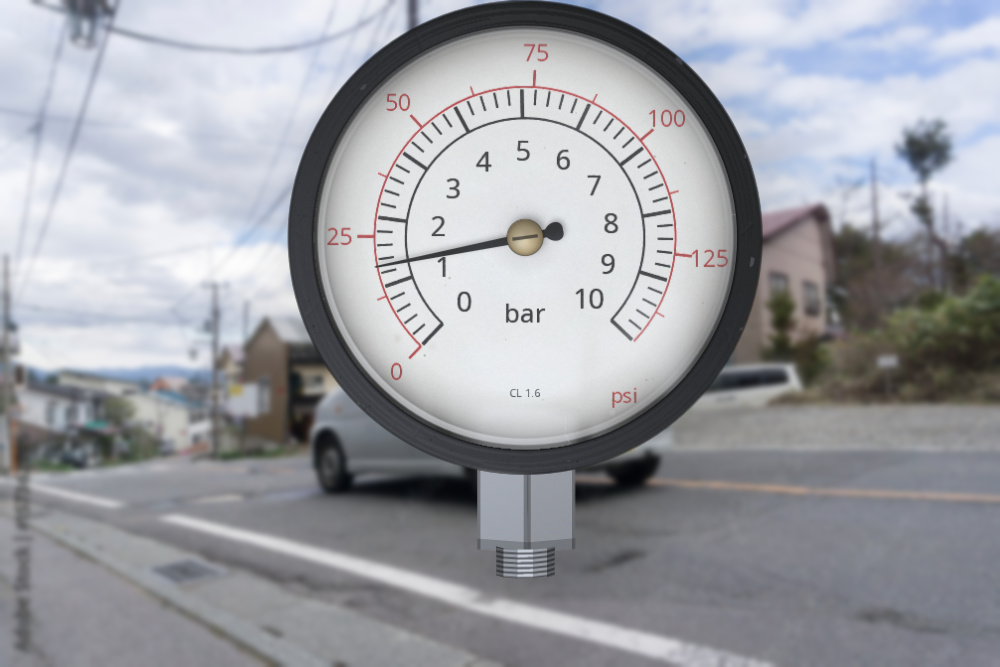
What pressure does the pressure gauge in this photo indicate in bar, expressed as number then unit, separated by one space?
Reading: 1.3 bar
